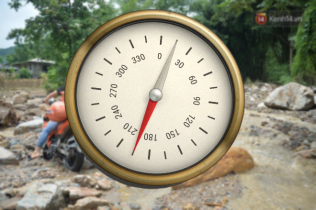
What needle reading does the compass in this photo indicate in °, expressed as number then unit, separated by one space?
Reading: 195 °
